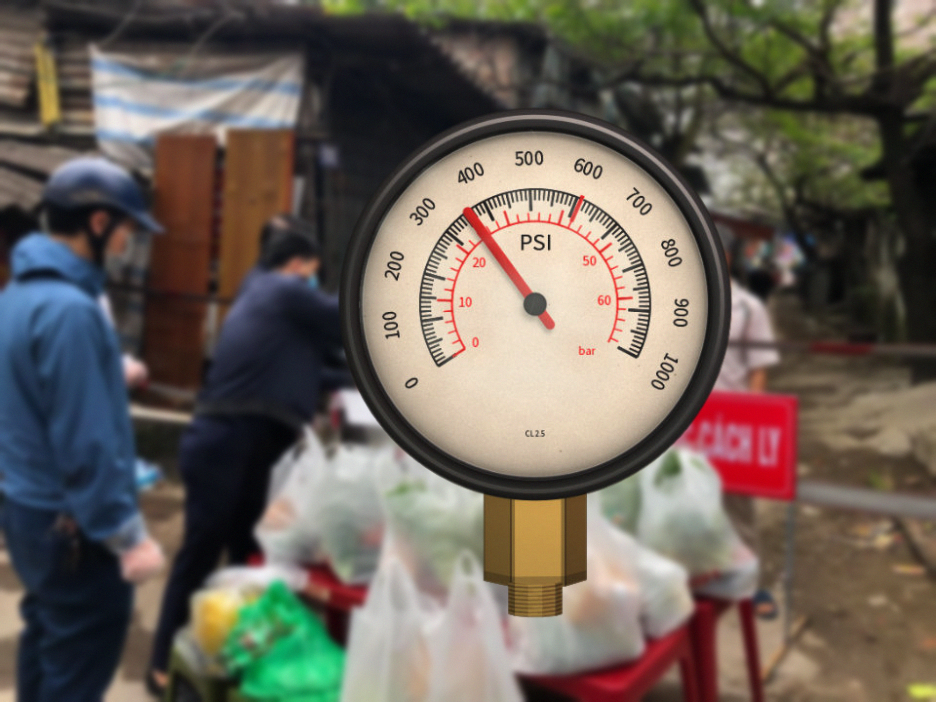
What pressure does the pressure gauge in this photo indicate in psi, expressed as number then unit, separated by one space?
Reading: 360 psi
